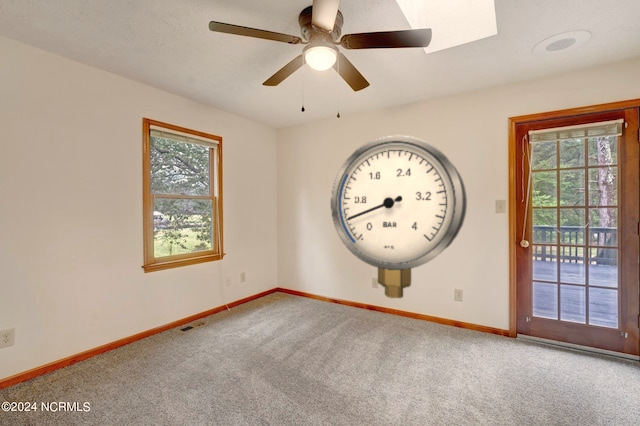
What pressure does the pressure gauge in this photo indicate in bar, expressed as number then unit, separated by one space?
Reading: 0.4 bar
